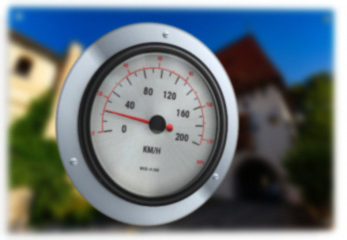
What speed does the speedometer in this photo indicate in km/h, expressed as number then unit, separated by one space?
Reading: 20 km/h
